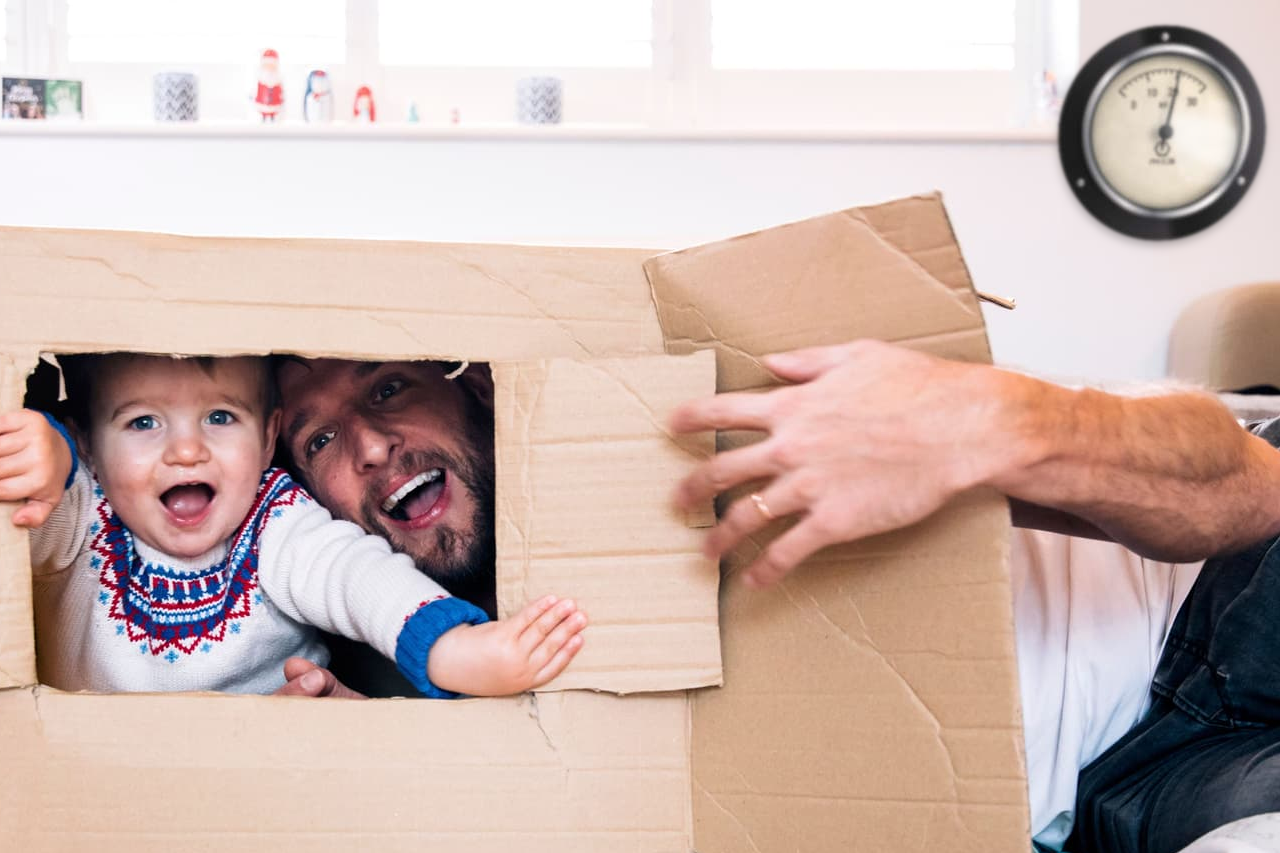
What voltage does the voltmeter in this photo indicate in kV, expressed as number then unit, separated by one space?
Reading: 20 kV
